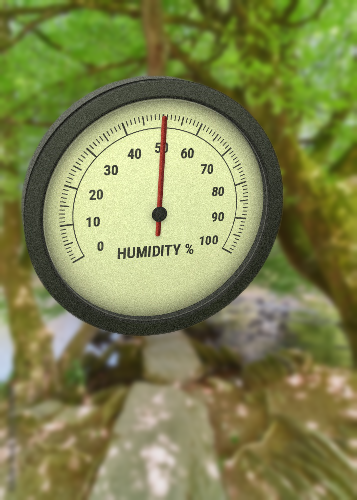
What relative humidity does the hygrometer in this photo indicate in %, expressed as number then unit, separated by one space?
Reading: 50 %
